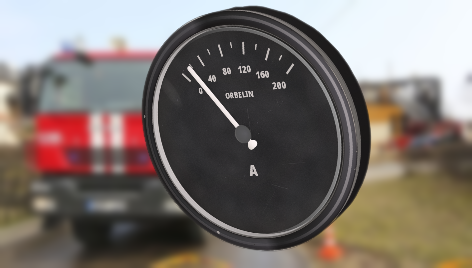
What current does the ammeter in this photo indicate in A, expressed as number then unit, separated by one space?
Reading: 20 A
